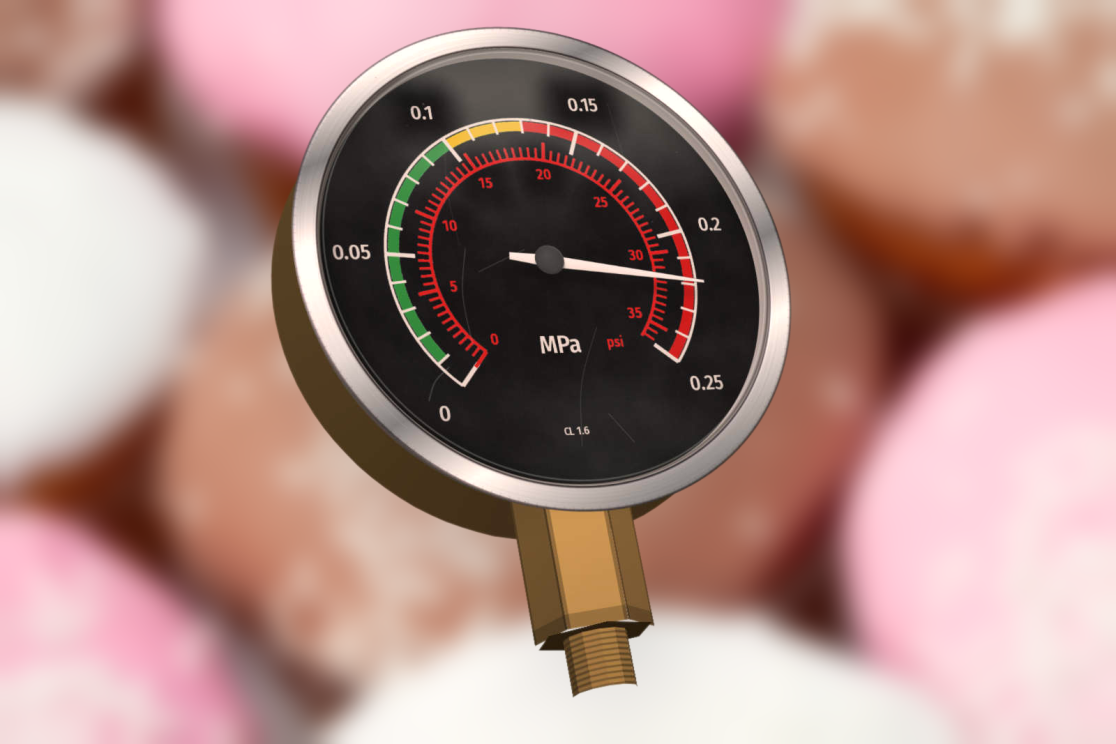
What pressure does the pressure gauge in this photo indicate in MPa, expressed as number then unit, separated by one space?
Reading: 0.22 MPa
